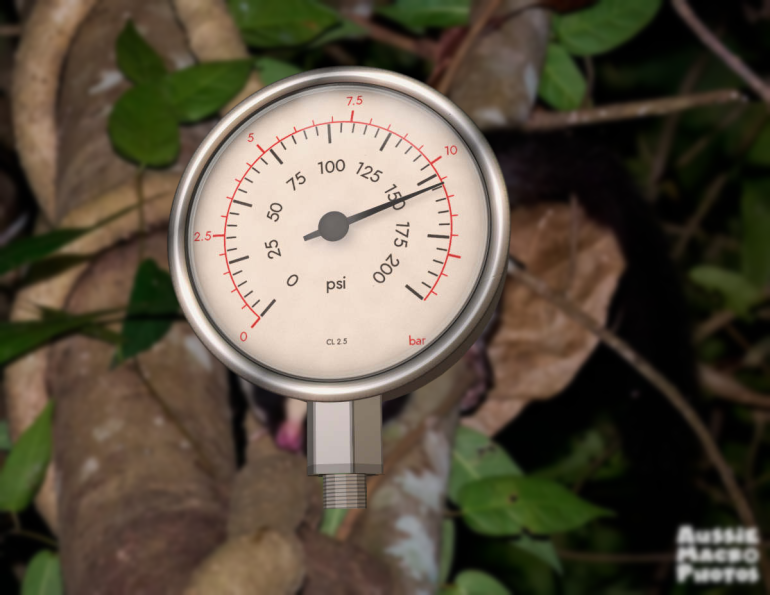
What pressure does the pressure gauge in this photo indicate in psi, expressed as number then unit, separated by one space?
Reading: 155 psi
